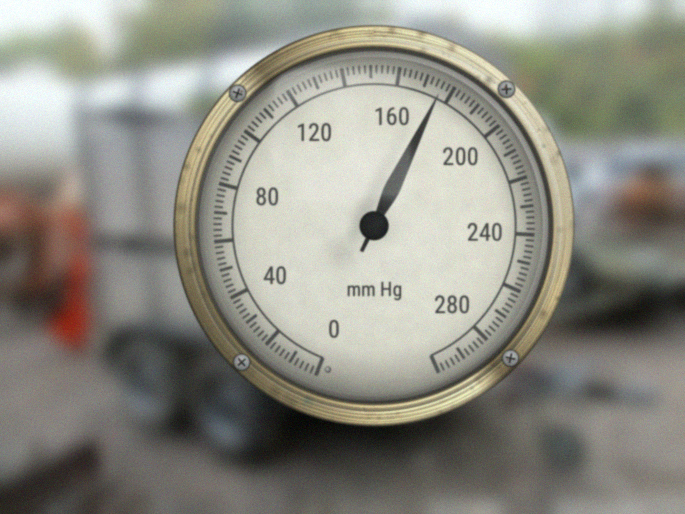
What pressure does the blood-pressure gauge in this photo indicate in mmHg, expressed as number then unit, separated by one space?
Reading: 176 mmHg
